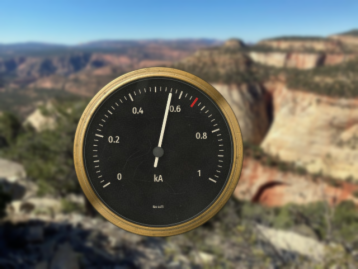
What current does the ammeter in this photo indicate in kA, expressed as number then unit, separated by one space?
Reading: 0.56 kA
